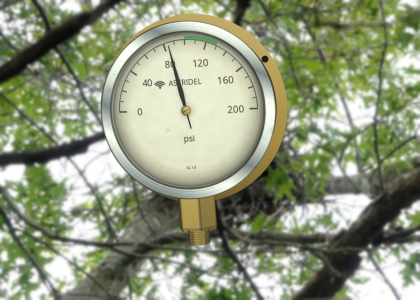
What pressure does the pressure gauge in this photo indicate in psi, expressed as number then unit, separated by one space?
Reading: 85 psi
